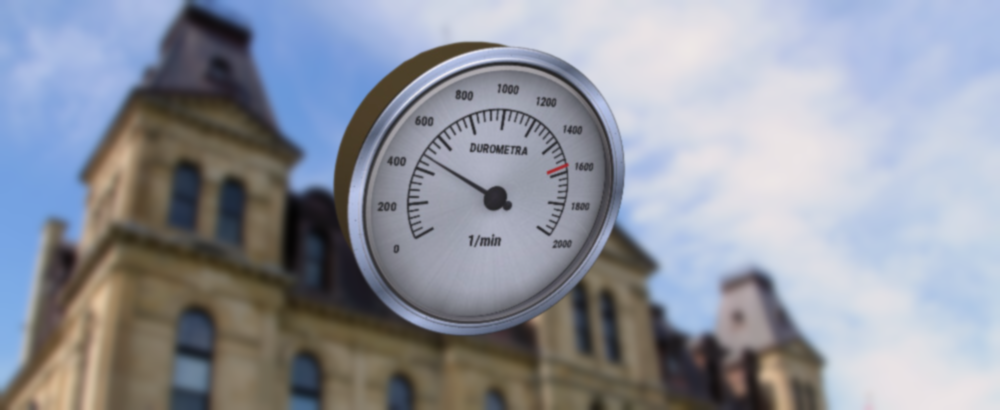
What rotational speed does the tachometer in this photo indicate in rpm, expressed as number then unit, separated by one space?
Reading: 480 rpm
